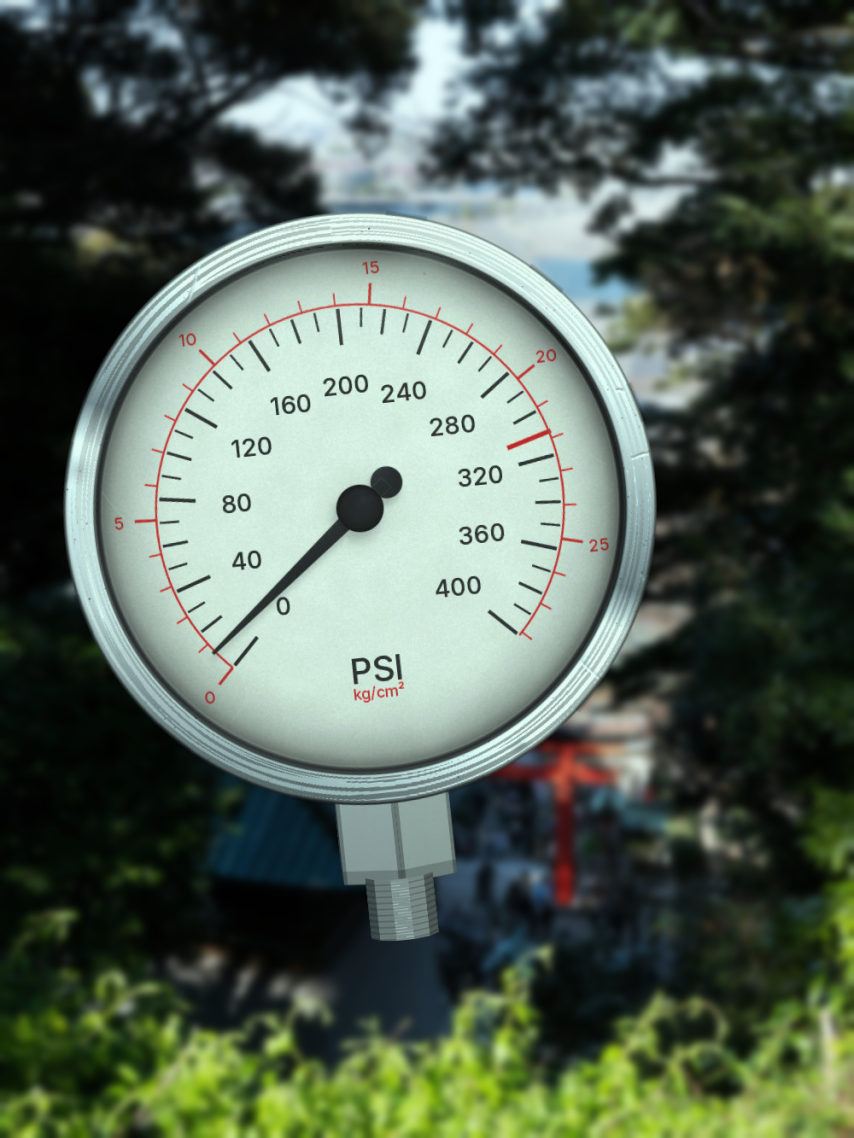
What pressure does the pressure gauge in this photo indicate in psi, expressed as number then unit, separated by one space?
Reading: 10 psi
